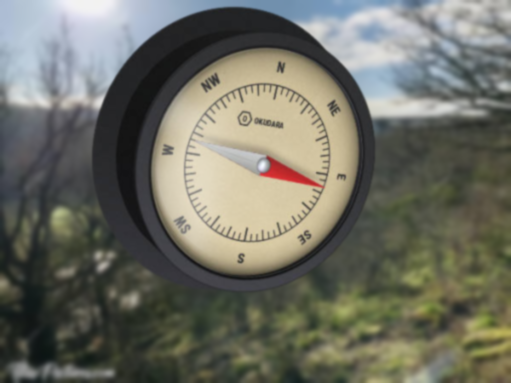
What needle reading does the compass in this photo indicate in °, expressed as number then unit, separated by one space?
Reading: 100 °
